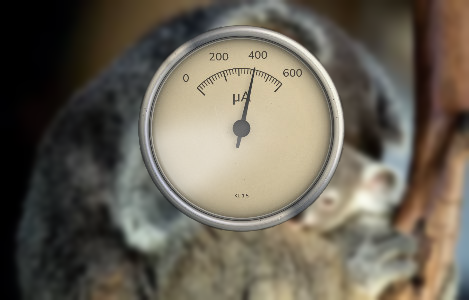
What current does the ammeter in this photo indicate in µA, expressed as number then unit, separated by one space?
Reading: 400 µA
